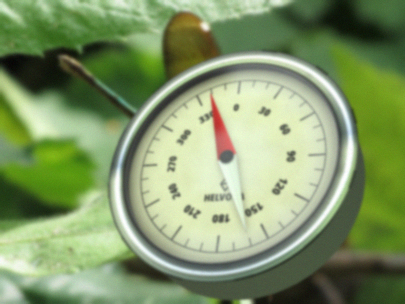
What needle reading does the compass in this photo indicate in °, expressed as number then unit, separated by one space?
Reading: 340 °
